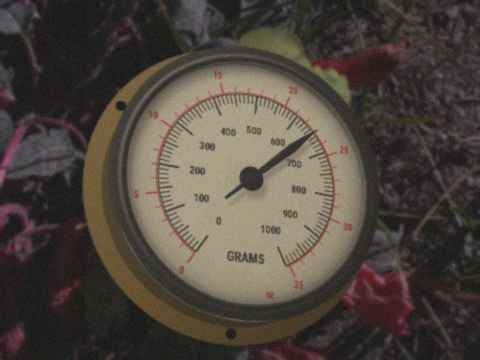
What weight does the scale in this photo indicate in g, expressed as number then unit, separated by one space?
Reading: 650 g
